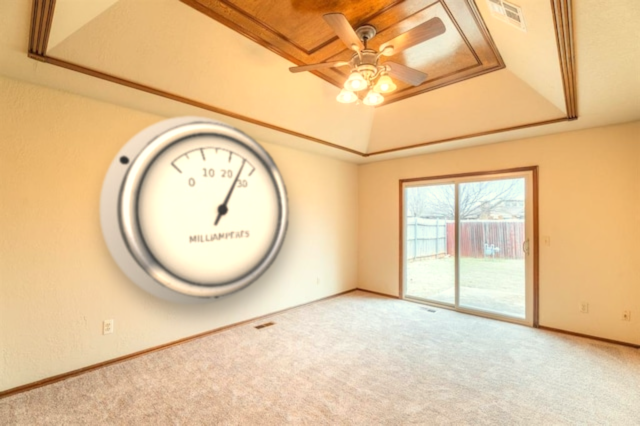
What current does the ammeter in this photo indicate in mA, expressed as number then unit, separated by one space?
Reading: 25 mA
